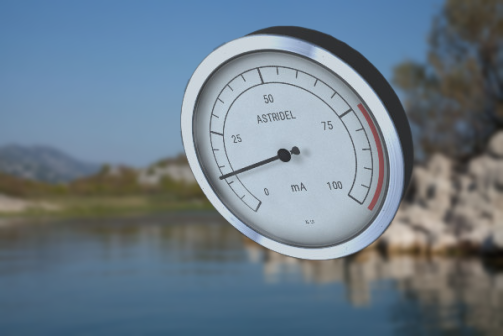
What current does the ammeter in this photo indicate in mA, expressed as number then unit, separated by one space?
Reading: 12.5 mA
